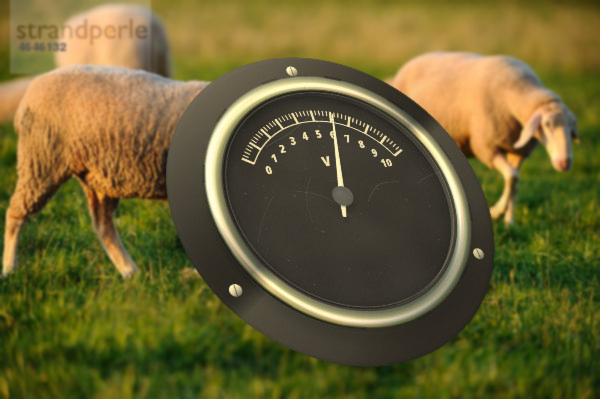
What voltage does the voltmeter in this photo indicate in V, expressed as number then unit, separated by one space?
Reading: 6 V
